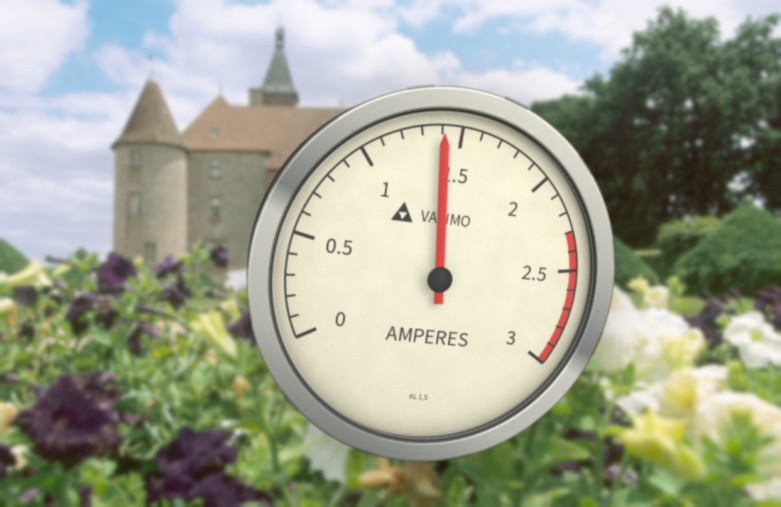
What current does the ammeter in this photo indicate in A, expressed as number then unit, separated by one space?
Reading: 1.4 A
